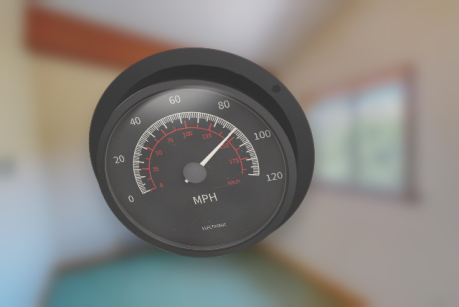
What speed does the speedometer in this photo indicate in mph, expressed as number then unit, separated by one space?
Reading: 90 mph
